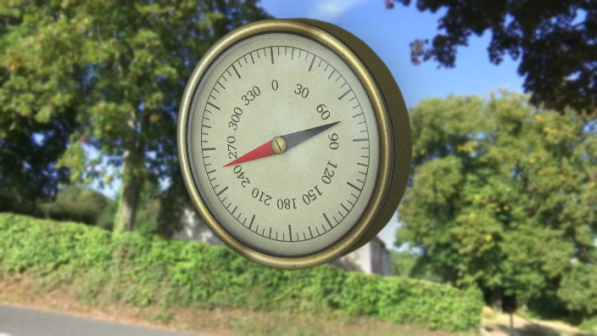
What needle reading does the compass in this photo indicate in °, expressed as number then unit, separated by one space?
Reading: 255 °
